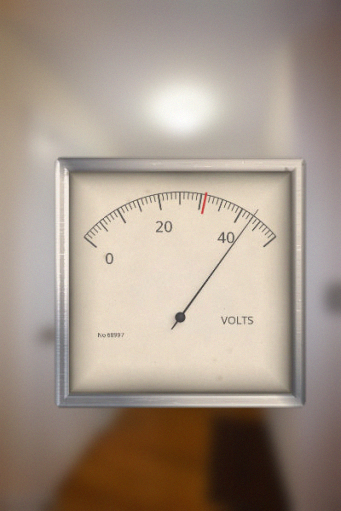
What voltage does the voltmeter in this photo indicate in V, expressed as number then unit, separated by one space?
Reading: 43 V
